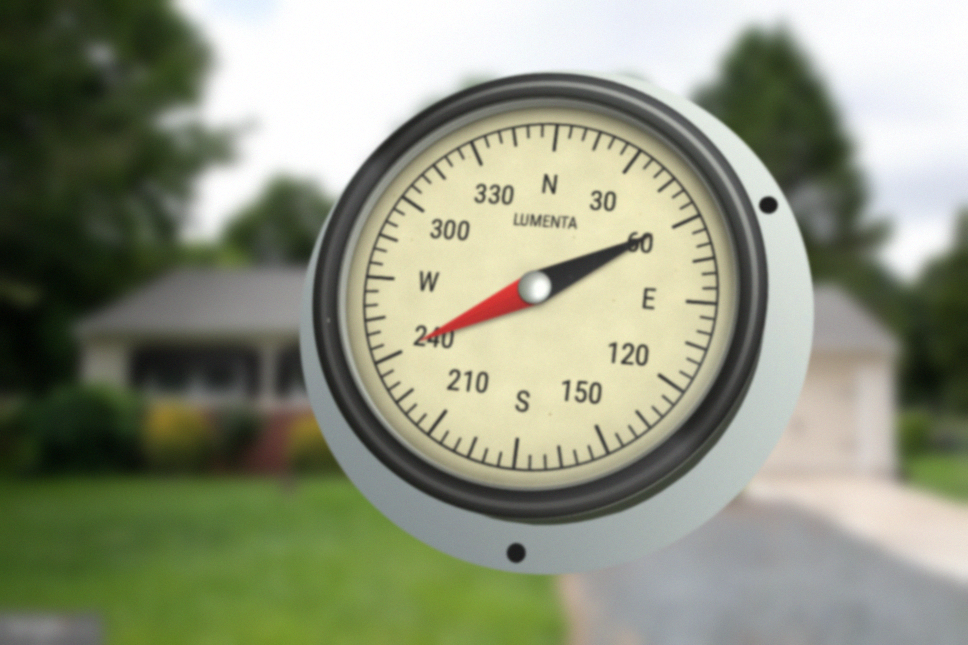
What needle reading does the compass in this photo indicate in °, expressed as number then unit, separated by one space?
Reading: 240 °
